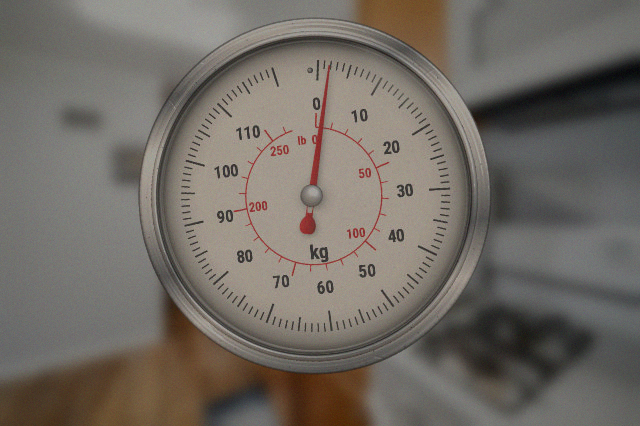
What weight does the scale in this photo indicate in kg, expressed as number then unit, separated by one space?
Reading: 2 kg
